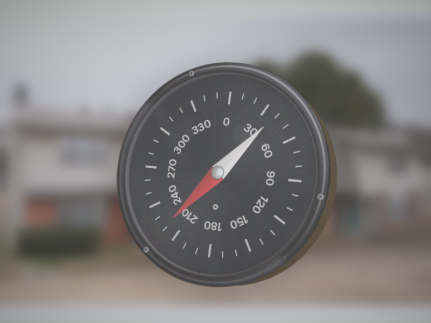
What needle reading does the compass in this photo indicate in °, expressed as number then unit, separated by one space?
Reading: 220 °
